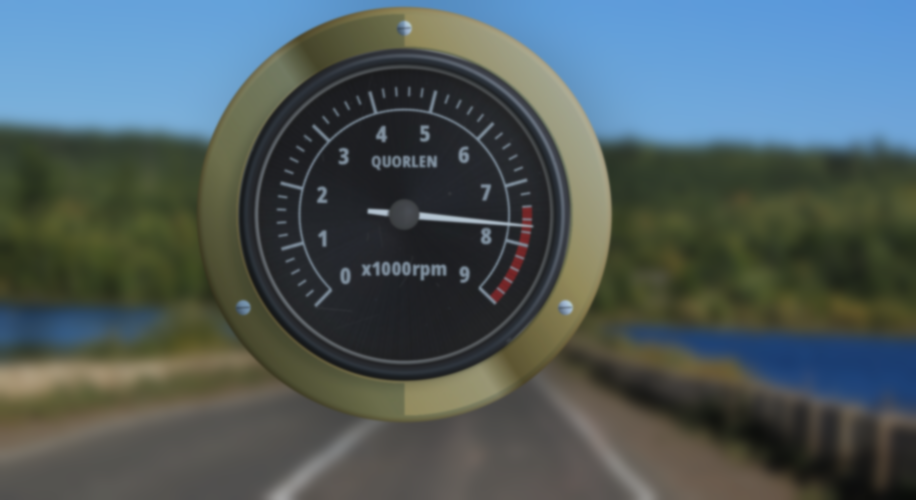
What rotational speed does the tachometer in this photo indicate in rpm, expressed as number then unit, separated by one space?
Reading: 7700 rpm
